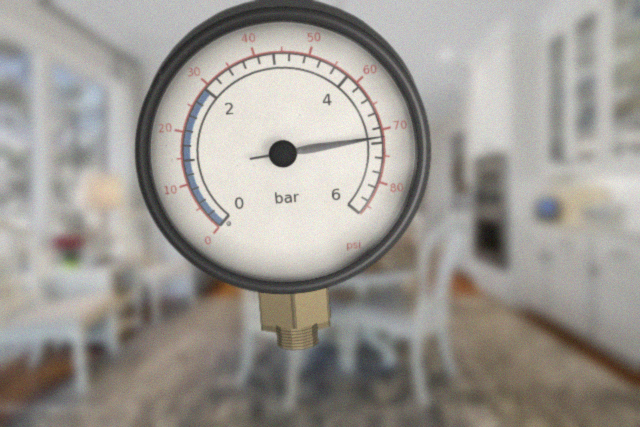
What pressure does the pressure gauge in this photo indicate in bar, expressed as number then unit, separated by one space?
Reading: 4.9 bar
